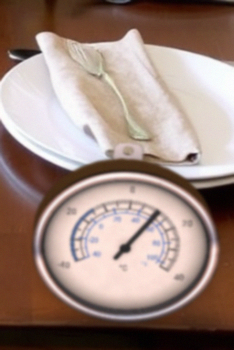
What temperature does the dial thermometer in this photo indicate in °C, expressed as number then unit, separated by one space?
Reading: 10 °C
